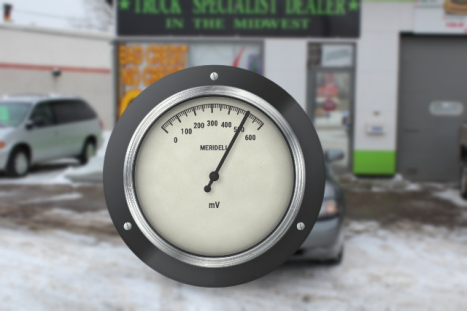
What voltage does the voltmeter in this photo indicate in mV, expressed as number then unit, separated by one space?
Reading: 500 mV
